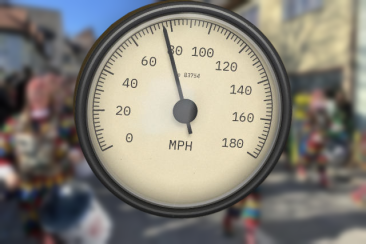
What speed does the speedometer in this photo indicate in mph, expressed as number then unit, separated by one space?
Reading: 76 mph
